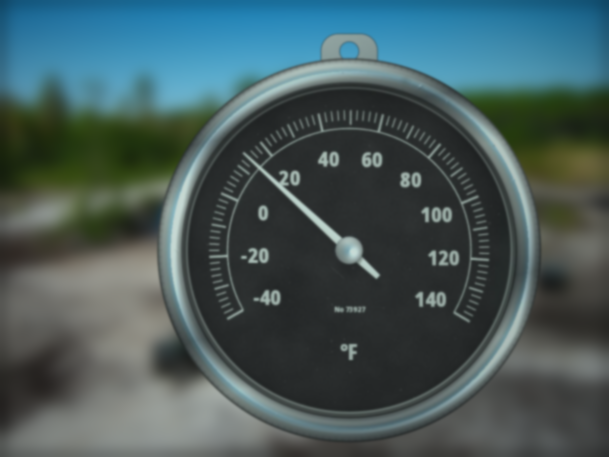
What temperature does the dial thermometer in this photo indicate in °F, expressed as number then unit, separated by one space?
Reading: 14 °F
